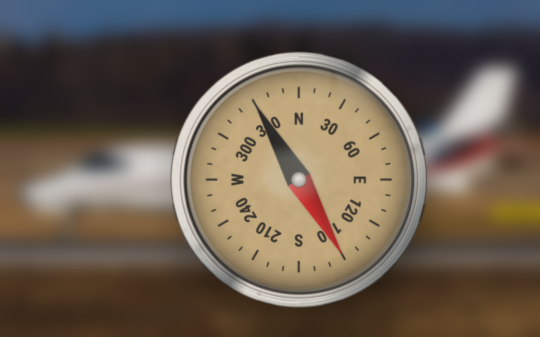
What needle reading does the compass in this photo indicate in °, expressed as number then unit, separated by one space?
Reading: 150 °
